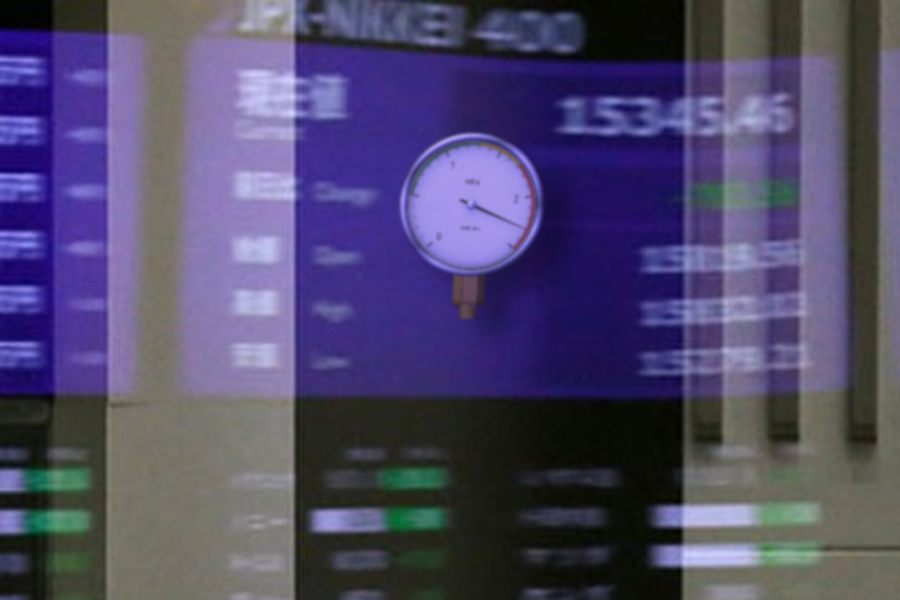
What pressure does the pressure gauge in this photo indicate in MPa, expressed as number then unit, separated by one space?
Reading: 2.3 MPa
